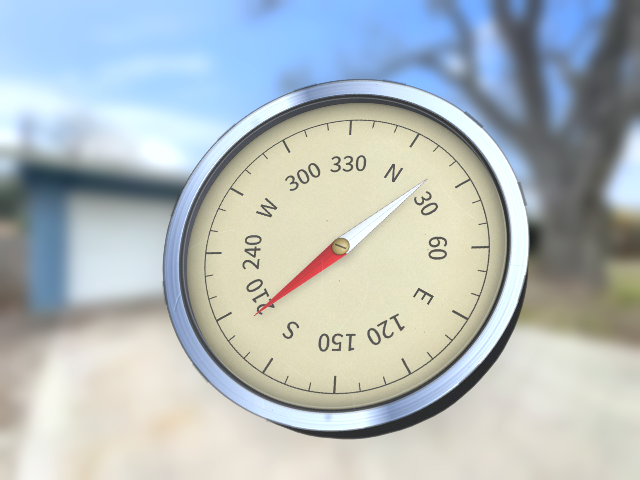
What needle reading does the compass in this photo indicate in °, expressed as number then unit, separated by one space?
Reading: 200 °
